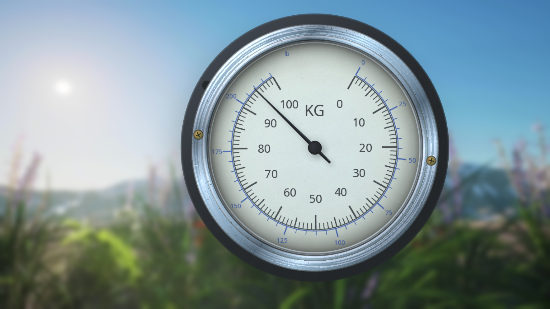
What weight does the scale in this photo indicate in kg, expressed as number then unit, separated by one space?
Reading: 95 kg
